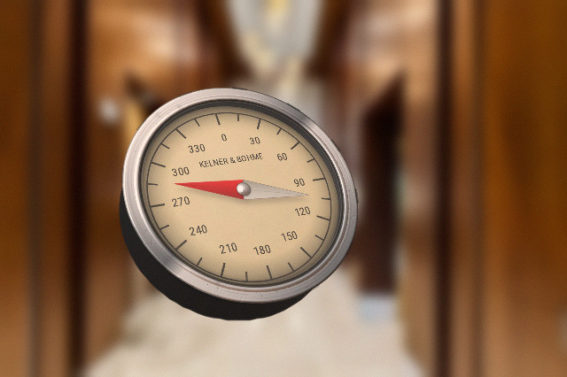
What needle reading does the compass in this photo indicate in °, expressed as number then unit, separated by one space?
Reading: 285 °
